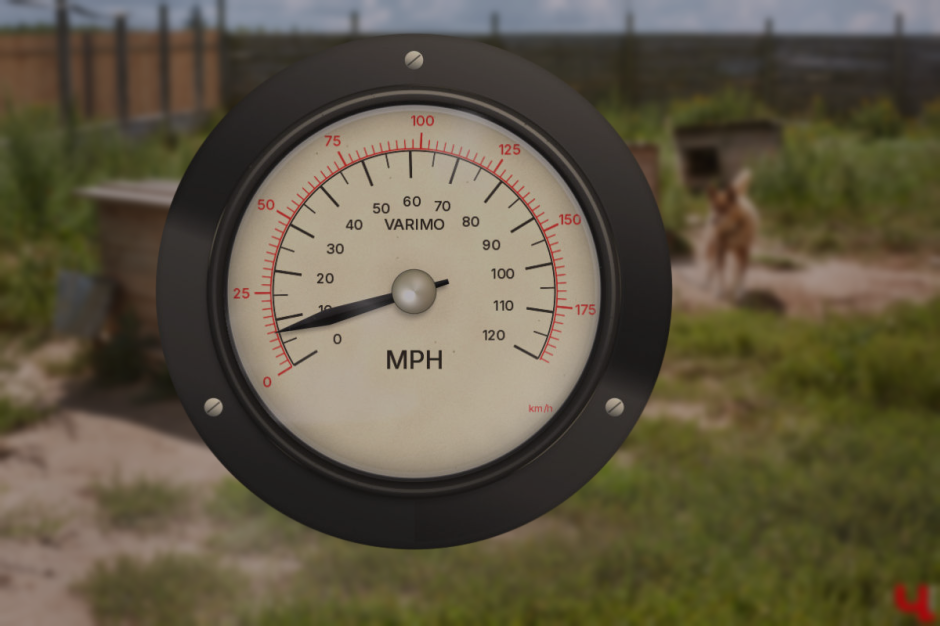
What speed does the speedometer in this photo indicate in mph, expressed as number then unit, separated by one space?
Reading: 7.5 mph
